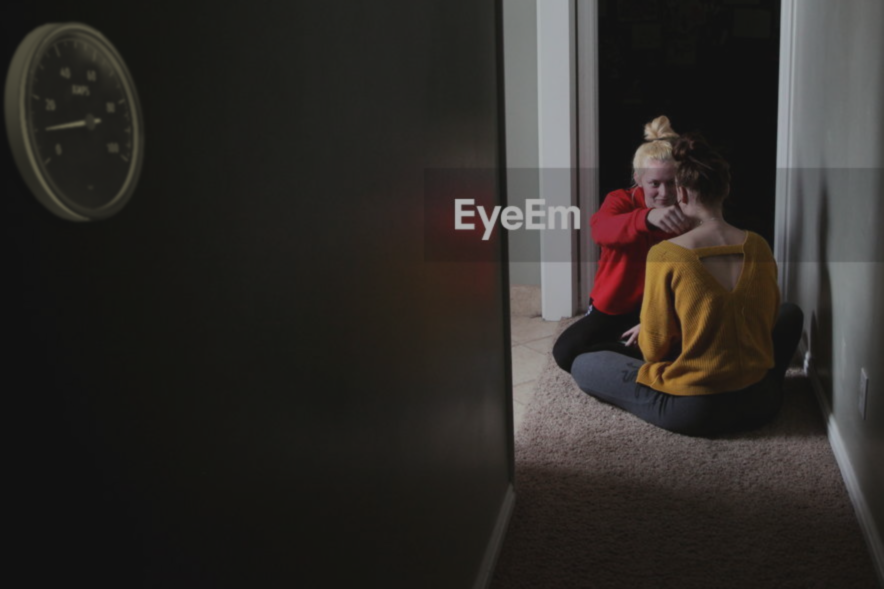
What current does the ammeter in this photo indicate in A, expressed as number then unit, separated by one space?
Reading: 10 A
